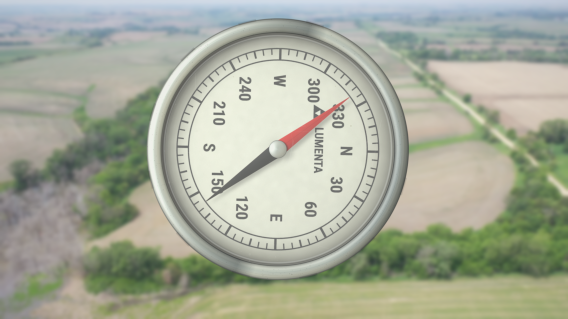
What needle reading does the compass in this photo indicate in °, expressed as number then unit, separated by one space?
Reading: 322.5 °
